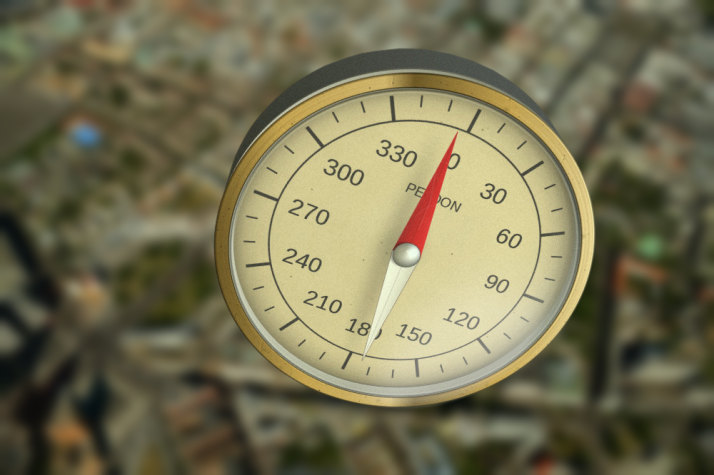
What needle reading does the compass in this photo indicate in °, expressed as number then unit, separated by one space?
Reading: 355 °
